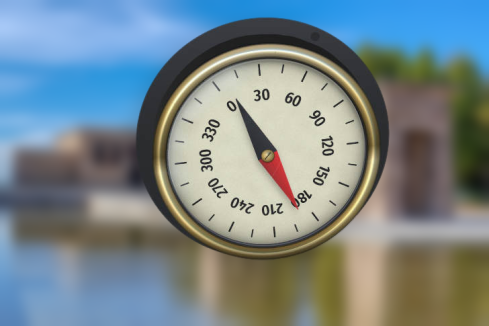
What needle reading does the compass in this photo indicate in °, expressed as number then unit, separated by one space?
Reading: 187.5 °
